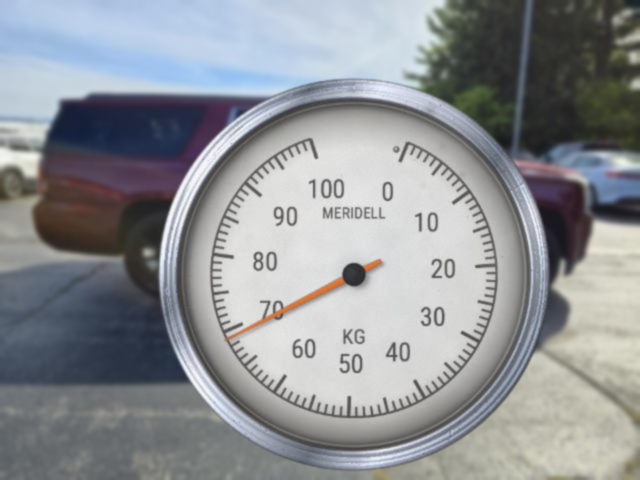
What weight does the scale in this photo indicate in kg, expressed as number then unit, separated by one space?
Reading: 69 kg
